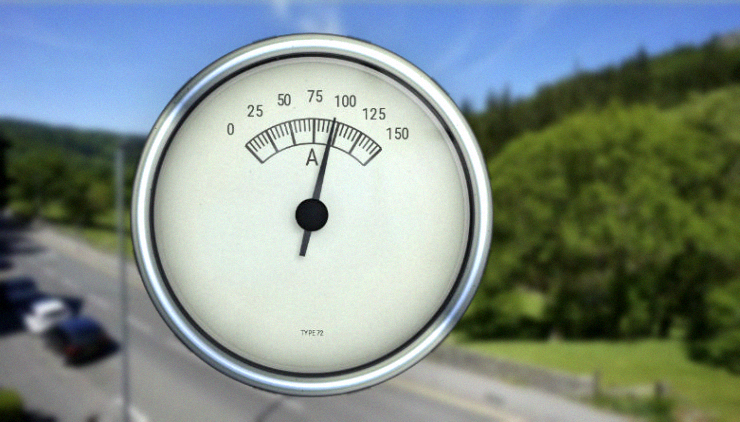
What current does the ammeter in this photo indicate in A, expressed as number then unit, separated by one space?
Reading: 95 A
